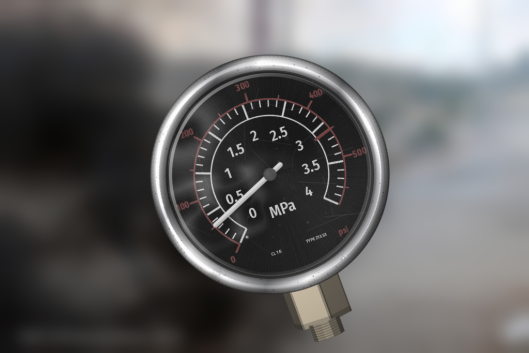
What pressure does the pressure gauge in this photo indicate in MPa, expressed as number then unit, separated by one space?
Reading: 0.35 MPa
